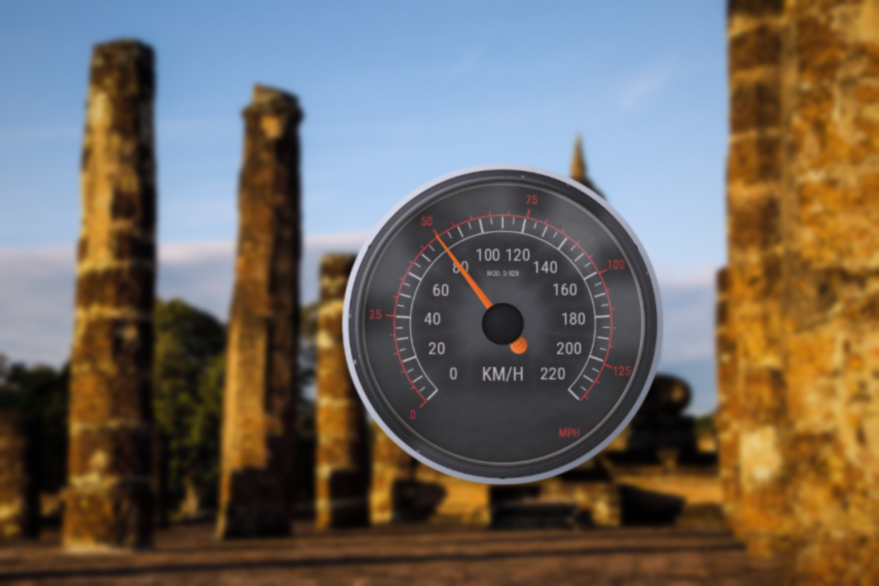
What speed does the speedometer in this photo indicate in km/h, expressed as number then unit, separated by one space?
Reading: 80 km/h
